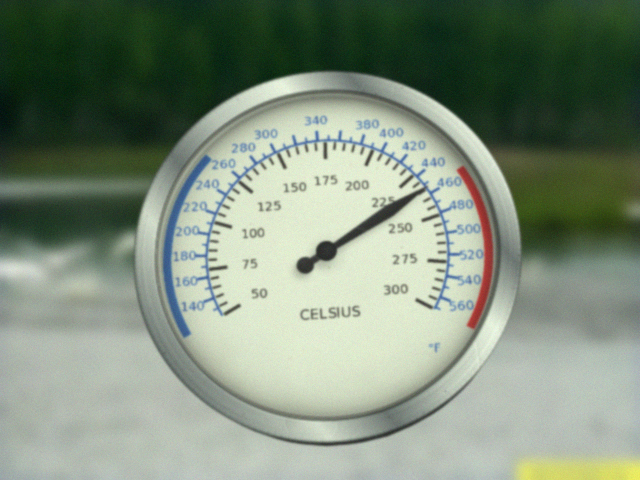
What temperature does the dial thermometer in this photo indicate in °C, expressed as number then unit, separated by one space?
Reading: 235 °C
